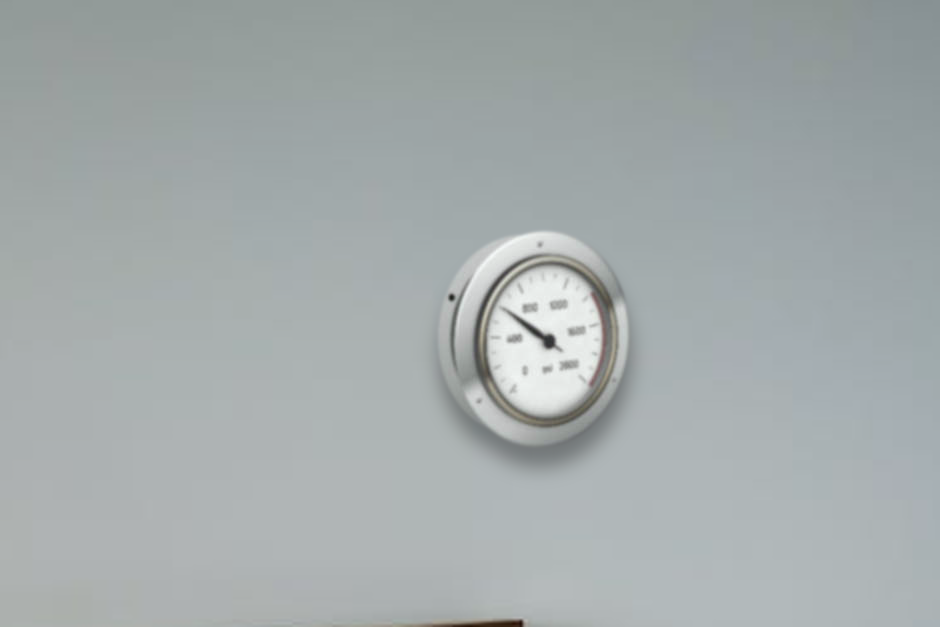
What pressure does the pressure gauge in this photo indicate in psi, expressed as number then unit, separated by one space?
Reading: 600 psi
